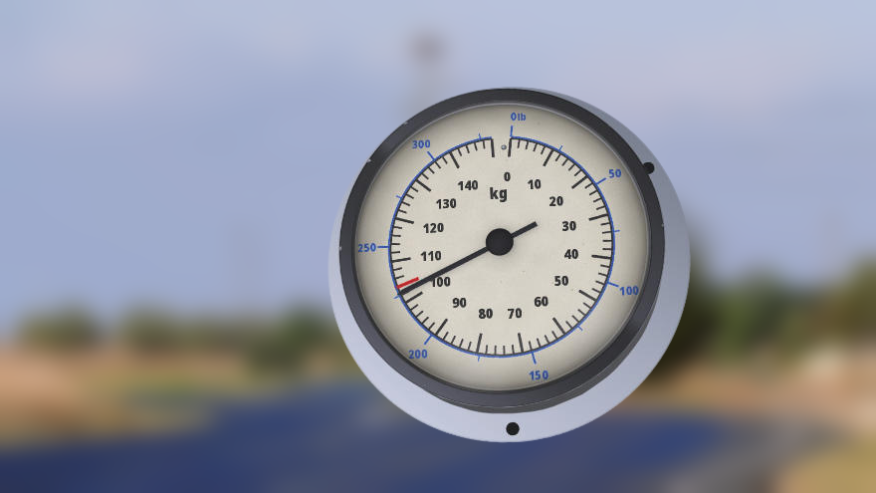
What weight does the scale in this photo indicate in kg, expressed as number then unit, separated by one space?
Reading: 102 kg
